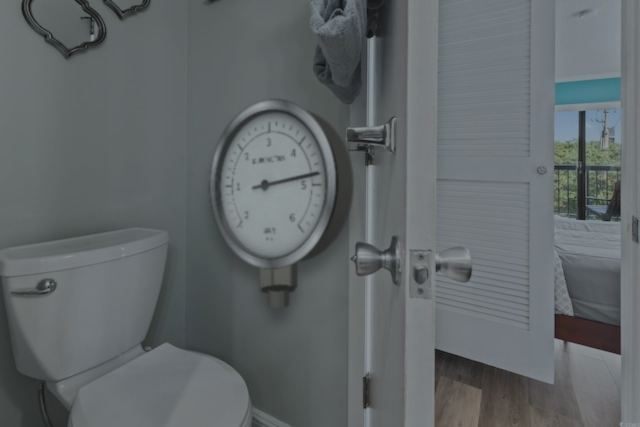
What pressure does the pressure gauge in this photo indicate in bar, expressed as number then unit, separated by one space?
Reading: 4.8 bar
